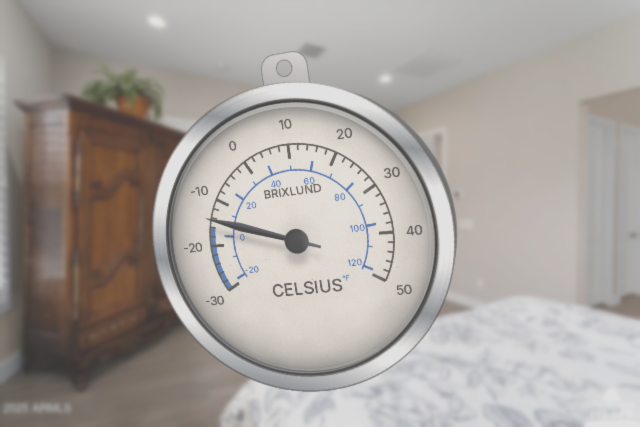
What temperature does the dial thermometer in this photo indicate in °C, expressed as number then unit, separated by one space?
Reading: -14 °C
